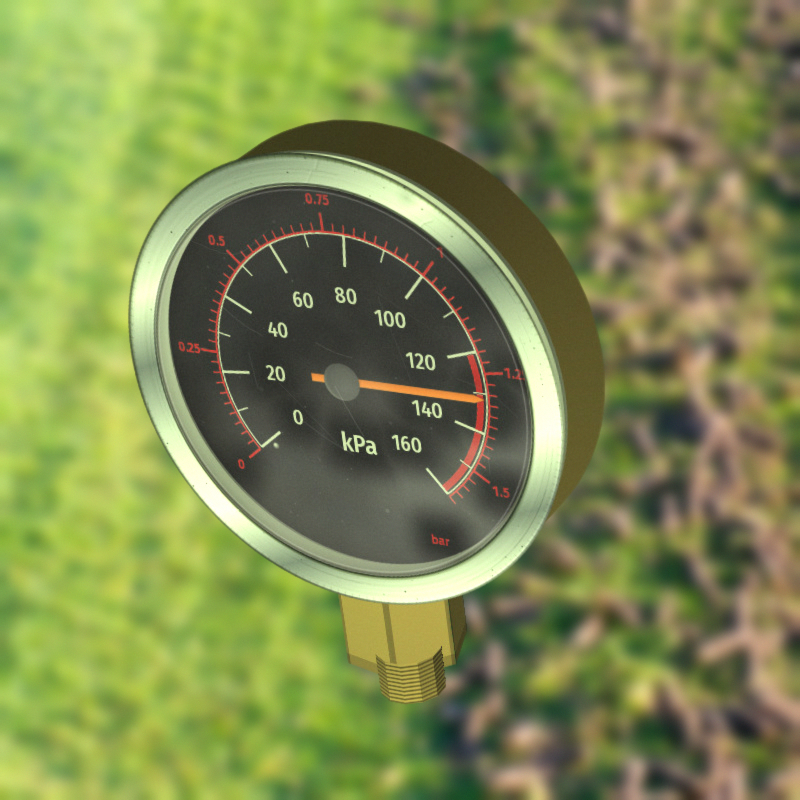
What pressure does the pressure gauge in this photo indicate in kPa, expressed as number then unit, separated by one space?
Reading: 130 kPa
